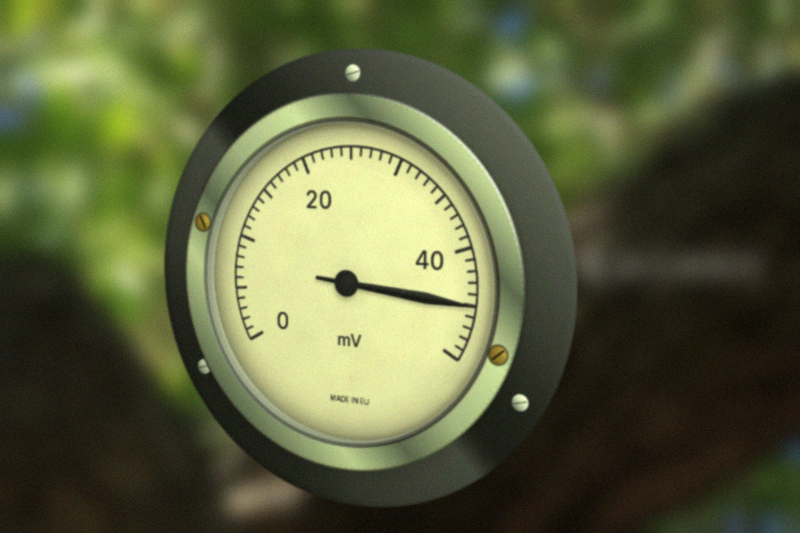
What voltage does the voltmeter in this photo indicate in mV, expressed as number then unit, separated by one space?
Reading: 45 mV
